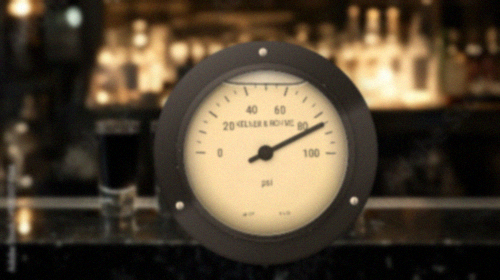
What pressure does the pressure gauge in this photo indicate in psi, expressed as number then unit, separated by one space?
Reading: 85 psi
